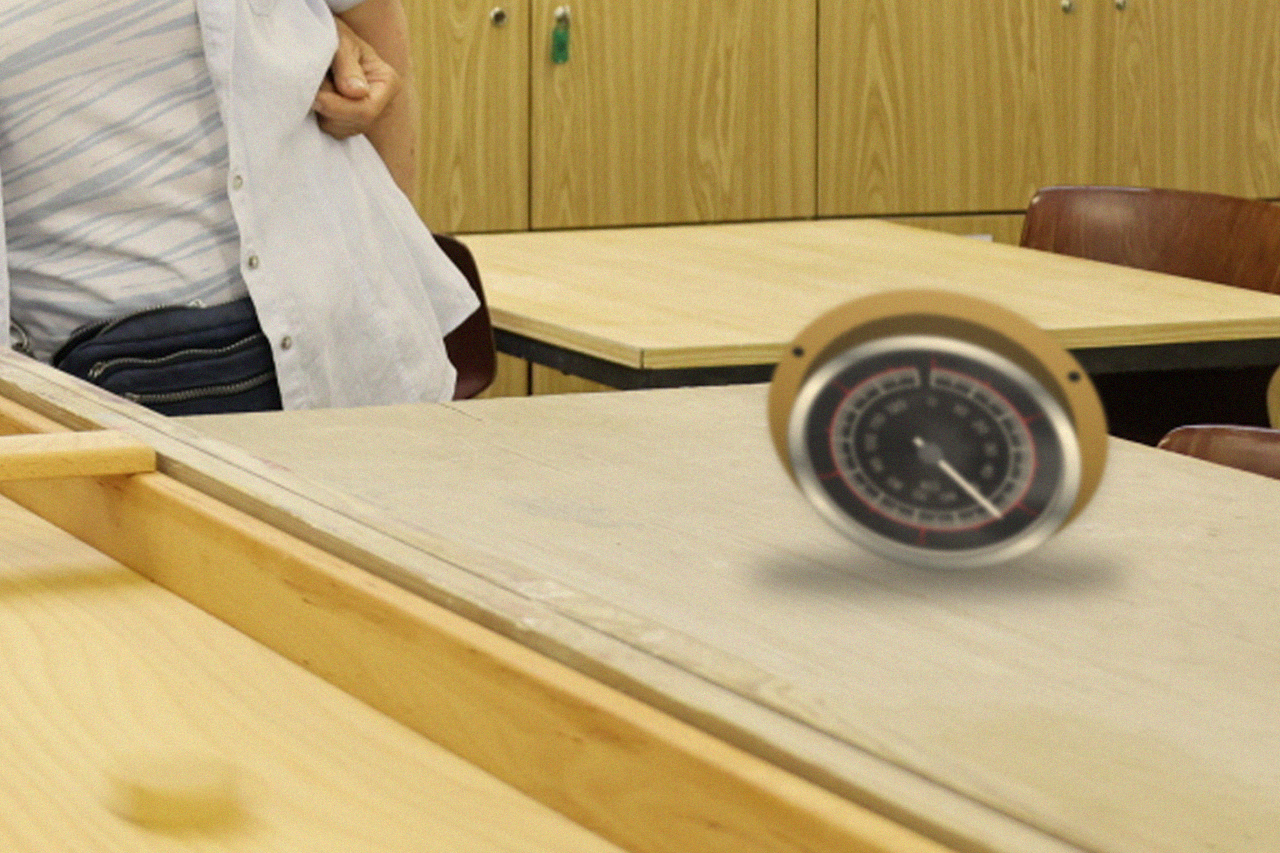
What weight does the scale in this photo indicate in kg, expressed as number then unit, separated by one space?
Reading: 50 kg
